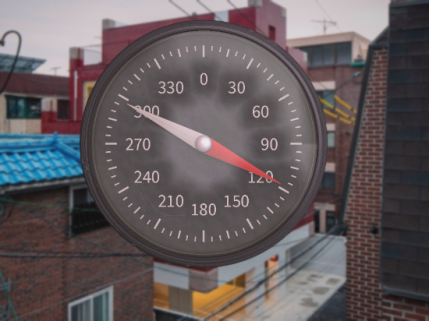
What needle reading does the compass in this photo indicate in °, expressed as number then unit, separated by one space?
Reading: 117.5 °
